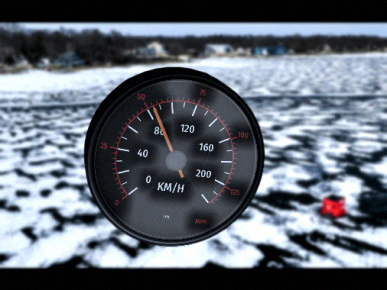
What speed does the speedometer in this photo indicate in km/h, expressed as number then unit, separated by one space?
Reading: 85 km/h
